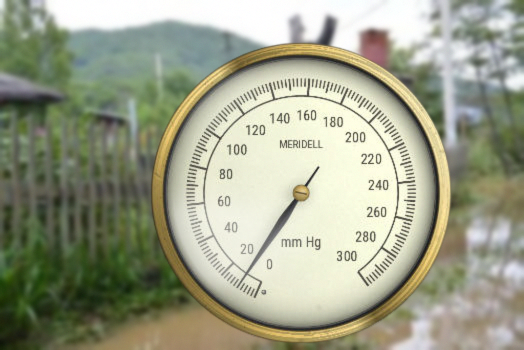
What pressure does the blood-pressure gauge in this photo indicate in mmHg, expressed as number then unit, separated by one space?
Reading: 10 mmHg
